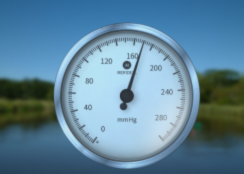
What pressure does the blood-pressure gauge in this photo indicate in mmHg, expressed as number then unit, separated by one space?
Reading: 170 mmHg
